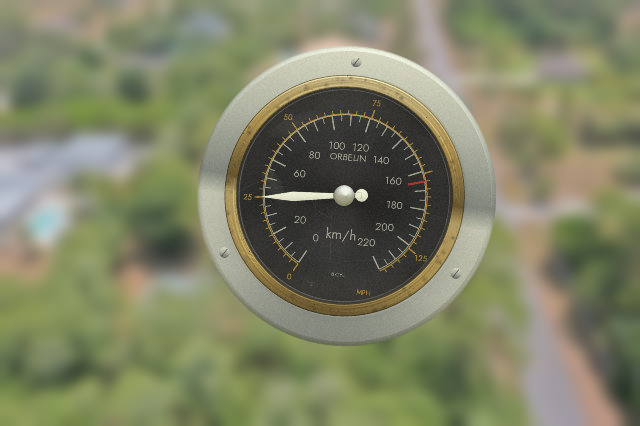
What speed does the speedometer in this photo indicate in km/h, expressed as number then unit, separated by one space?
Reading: 40 km/h
